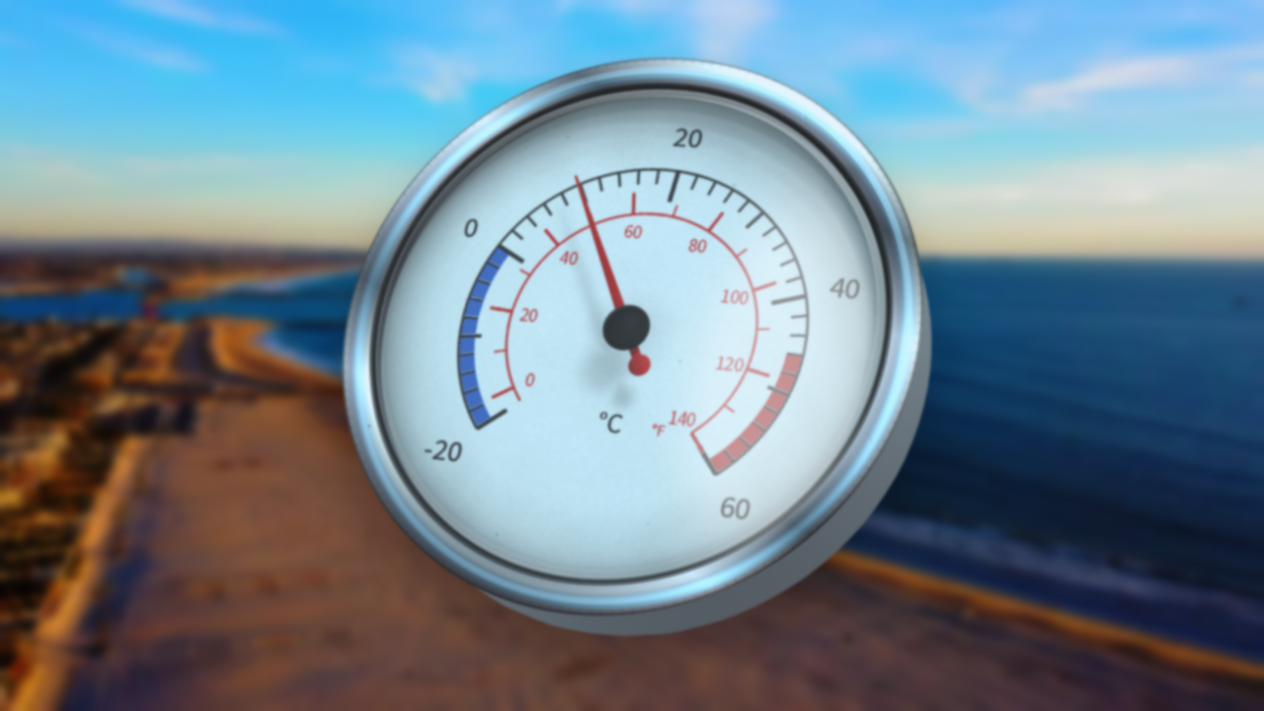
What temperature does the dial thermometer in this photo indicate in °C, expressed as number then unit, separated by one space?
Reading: 10 °C
